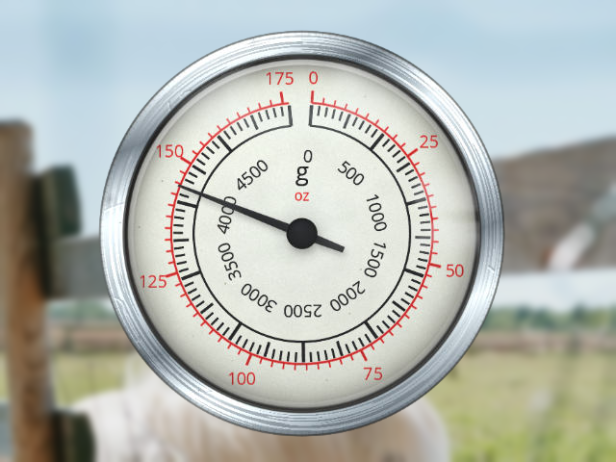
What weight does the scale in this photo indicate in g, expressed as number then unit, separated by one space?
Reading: 4100 g
